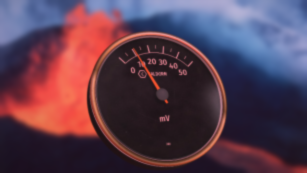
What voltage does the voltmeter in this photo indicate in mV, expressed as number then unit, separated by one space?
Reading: 10 mV
